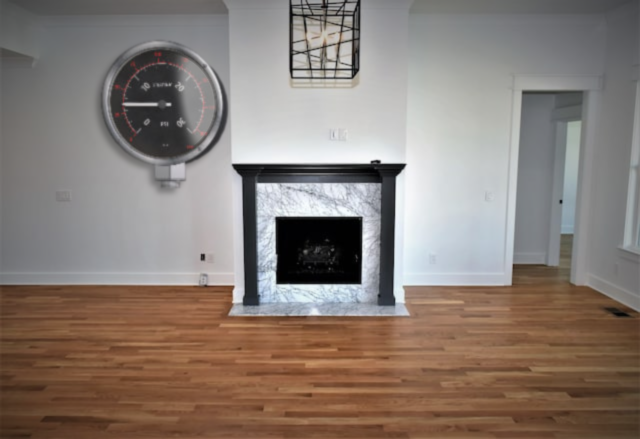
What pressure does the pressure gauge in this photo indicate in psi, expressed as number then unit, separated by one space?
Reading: 5 psi
